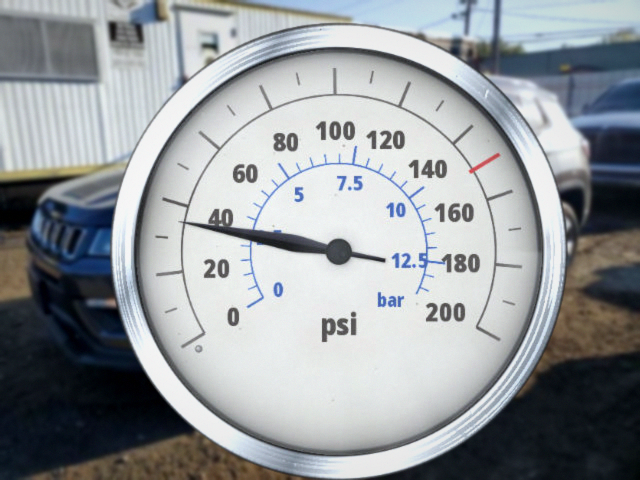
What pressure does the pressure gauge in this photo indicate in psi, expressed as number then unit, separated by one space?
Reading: 35 psi
